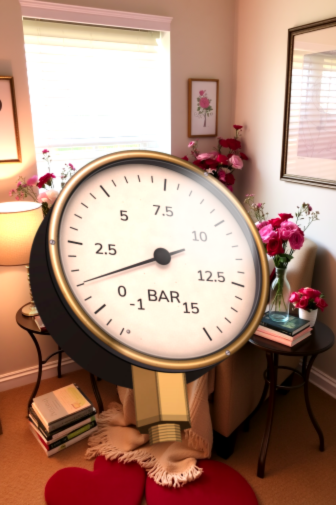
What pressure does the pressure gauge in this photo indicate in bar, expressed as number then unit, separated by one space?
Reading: 1 bar
